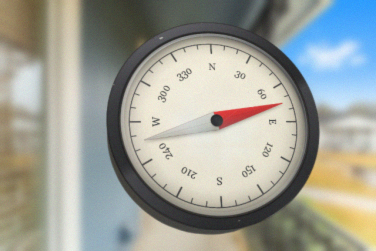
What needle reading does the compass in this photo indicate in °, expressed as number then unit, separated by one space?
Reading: 75 °
